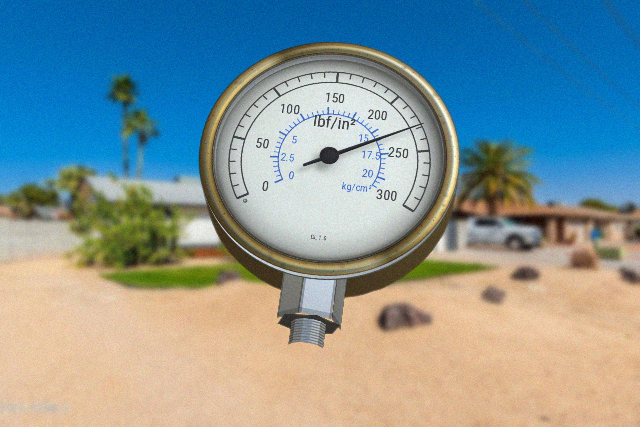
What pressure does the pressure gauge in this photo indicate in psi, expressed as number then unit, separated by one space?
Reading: 230 psi
